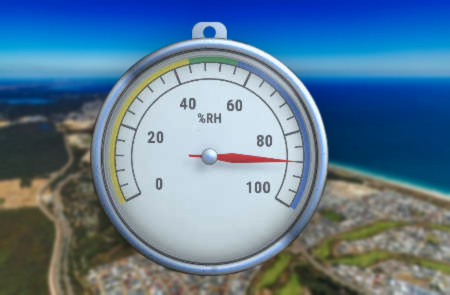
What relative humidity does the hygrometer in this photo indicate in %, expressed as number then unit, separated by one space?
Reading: 88 %
